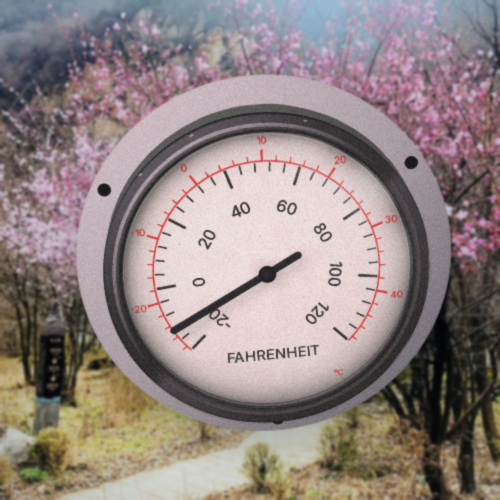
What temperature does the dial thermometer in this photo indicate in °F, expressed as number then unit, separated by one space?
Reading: -12 °F
